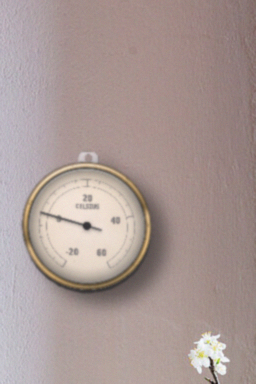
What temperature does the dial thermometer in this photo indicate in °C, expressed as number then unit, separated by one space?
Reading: 0 °C
